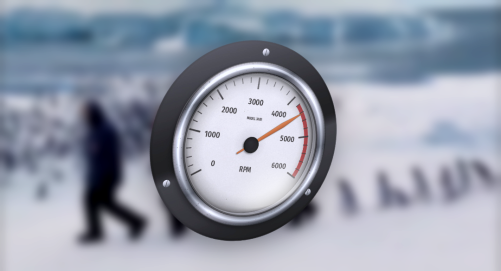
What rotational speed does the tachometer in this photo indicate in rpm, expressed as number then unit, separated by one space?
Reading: 4400 rpm
